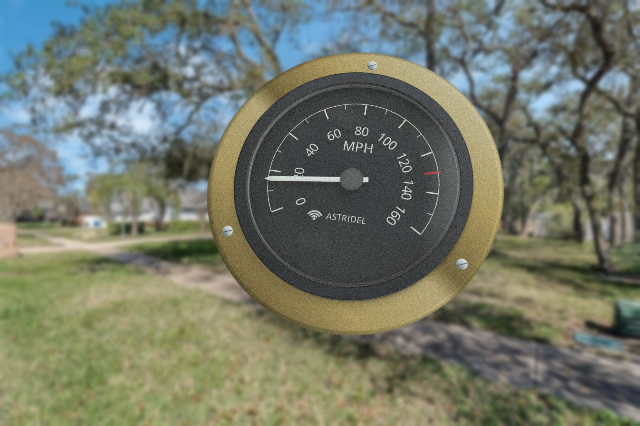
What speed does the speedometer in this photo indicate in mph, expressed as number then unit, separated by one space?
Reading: 15 mph
